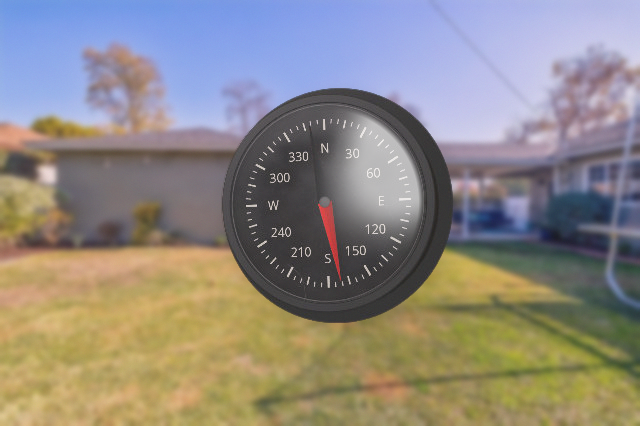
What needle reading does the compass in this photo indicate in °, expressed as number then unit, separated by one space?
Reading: 170 °
